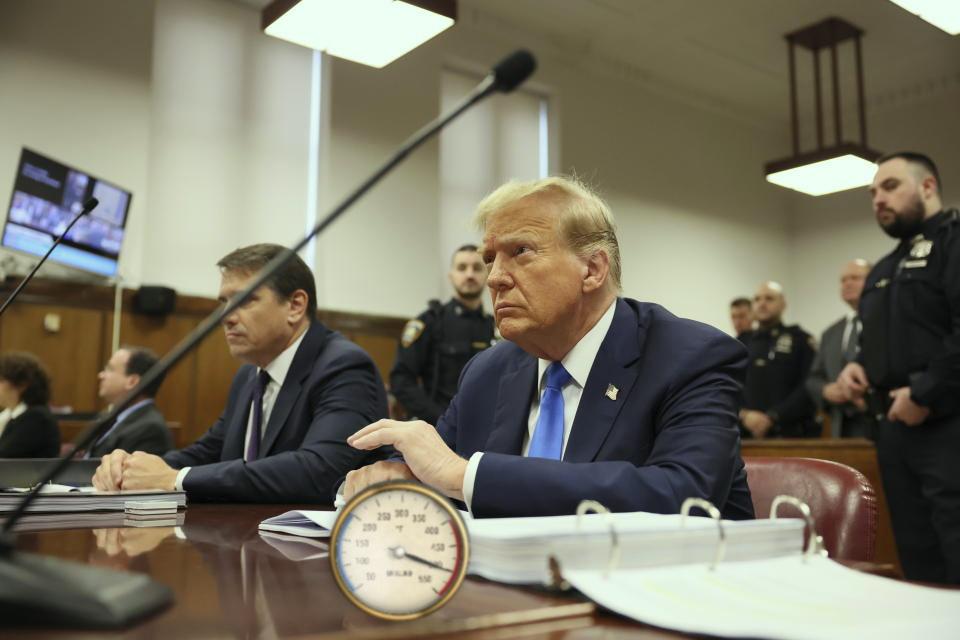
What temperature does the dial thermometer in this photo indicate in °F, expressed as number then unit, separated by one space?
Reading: 500 °F
